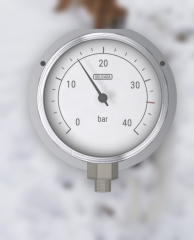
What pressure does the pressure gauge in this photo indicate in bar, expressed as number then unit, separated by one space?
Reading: 15 bar
